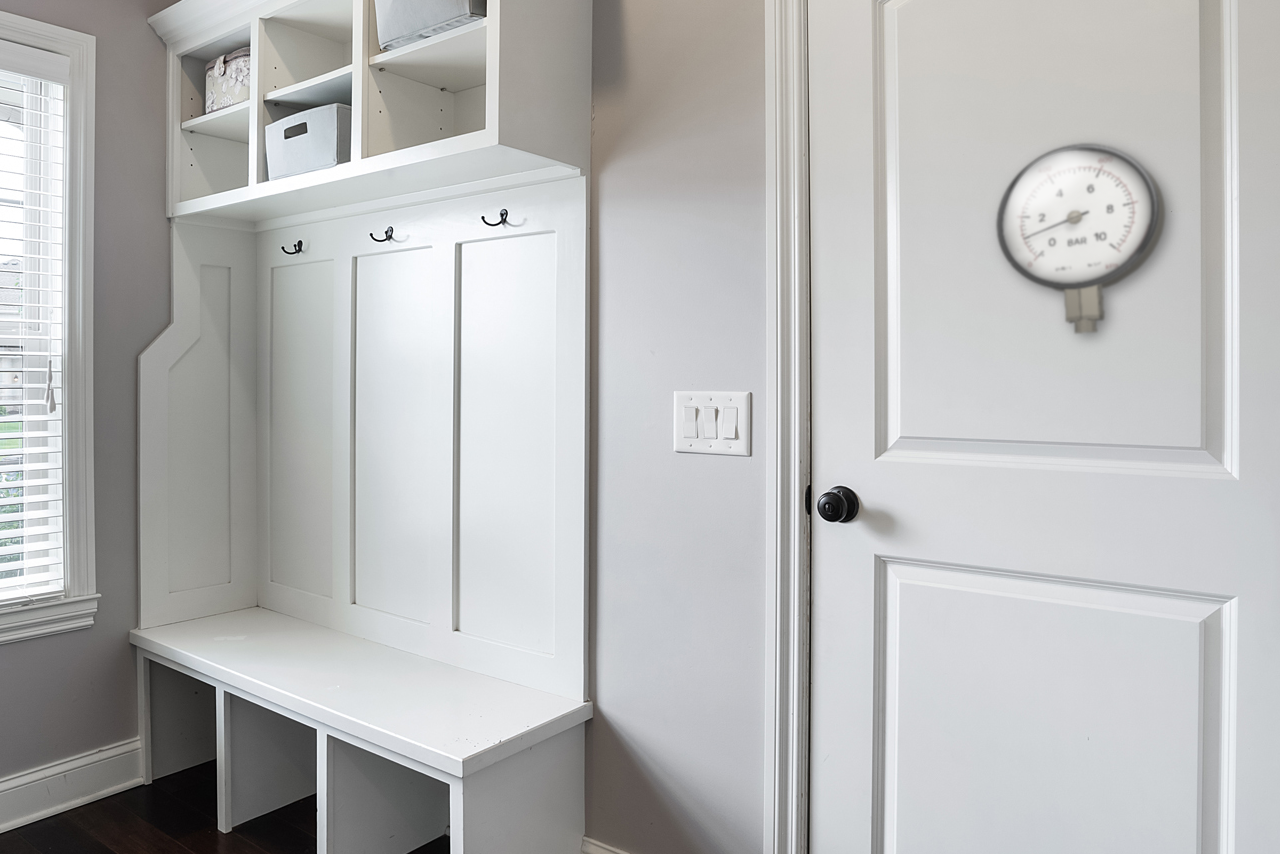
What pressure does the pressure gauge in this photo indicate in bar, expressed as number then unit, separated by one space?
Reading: 1 bar
